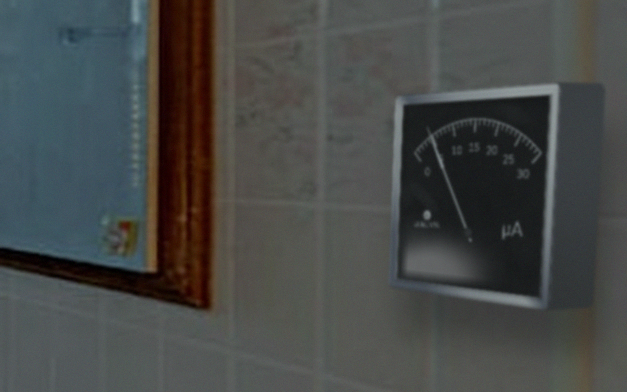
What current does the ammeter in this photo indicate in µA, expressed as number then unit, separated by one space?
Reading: 5 µA
